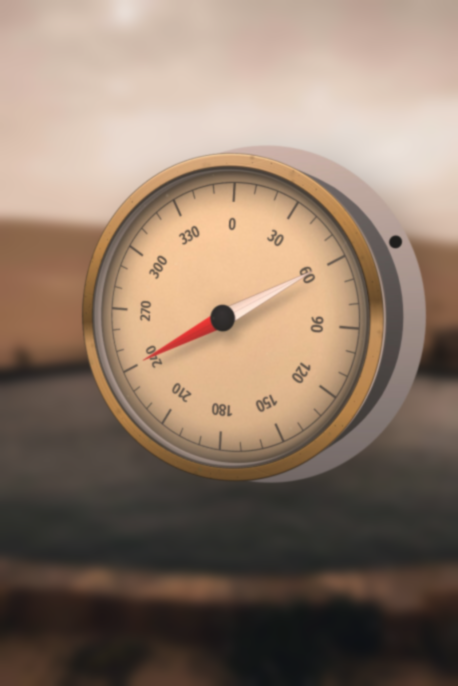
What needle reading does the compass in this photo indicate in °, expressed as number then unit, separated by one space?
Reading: 240 °
